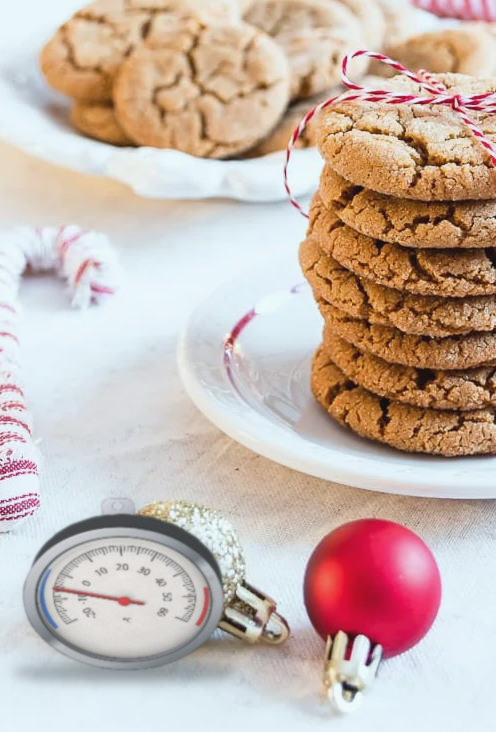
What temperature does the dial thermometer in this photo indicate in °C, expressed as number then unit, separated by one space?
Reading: -5 °C
